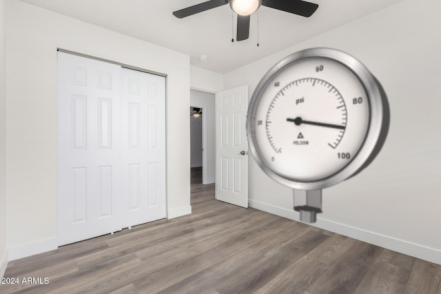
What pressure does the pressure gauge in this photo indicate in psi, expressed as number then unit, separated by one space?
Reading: 90 psi
